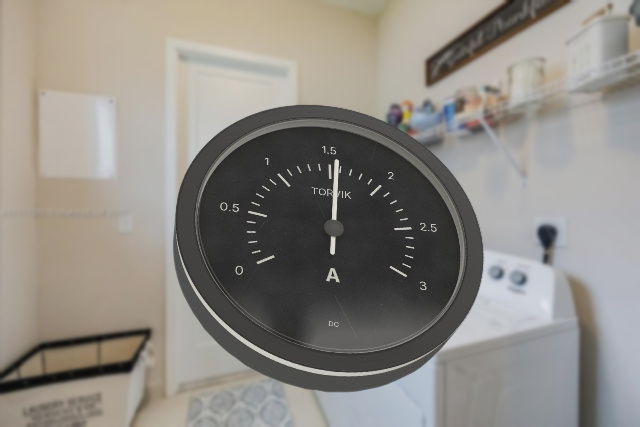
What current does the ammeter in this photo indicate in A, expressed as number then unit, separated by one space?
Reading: 1.55 A
